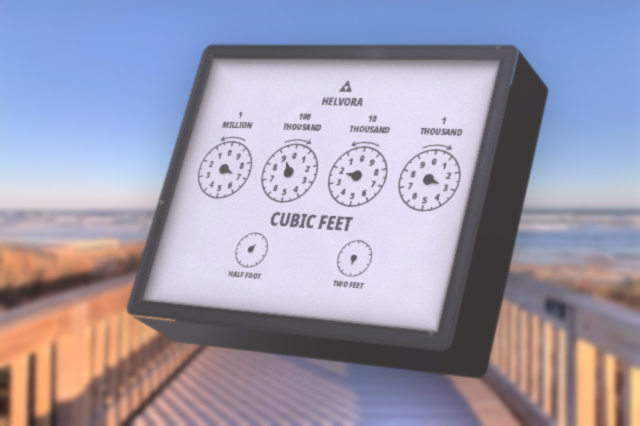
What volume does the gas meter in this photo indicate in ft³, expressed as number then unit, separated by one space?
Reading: 692300 ft³
